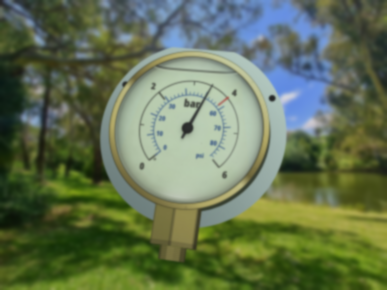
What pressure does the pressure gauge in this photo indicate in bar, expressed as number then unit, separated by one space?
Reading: 3.5 bar
